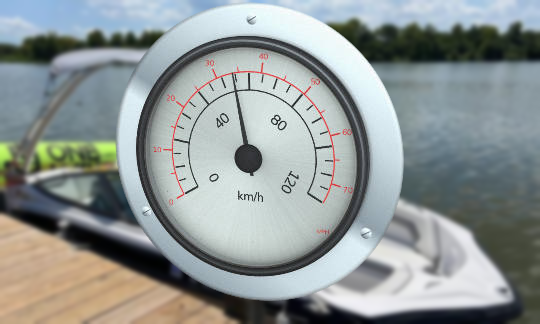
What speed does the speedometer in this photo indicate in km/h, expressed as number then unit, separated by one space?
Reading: 55 km/h
